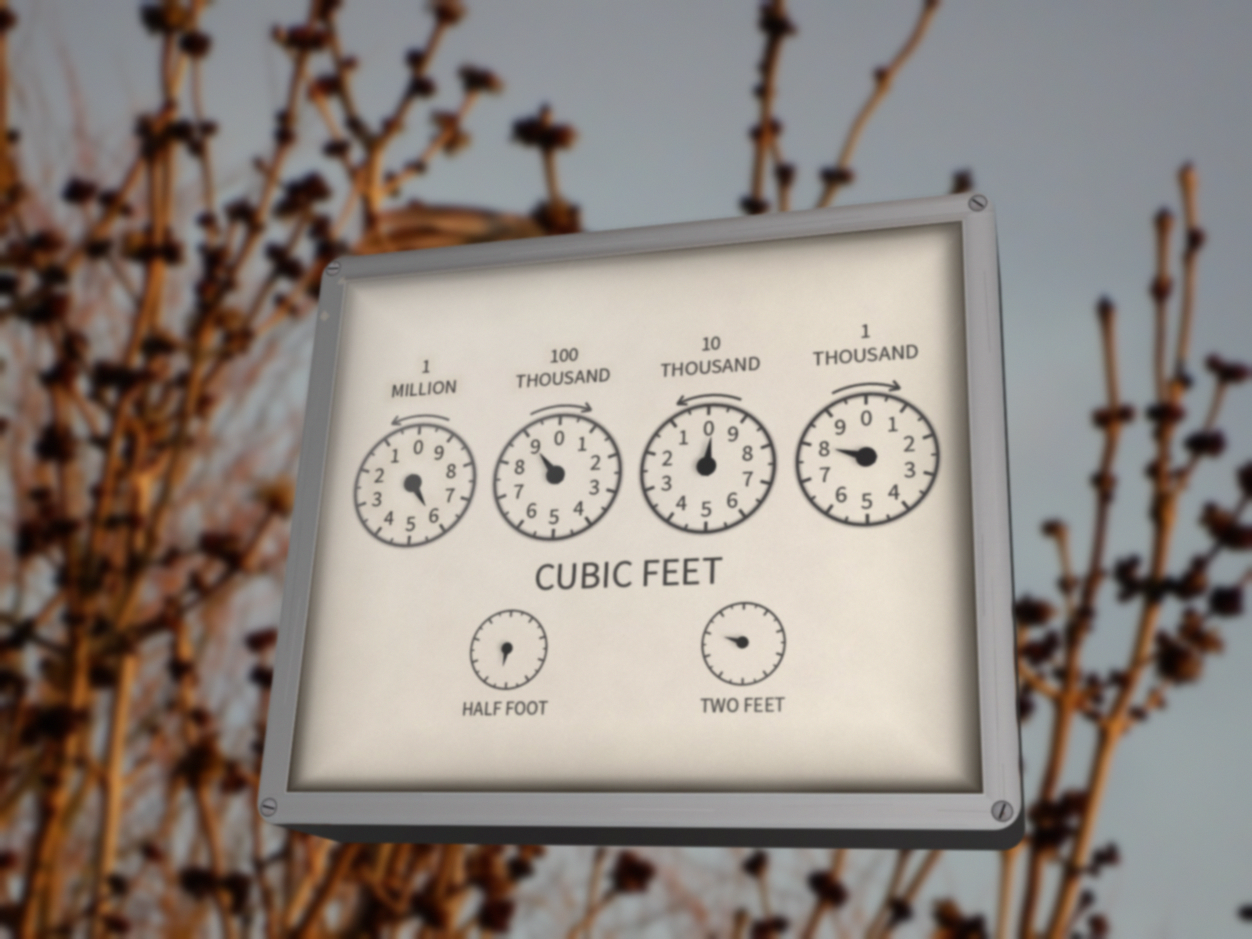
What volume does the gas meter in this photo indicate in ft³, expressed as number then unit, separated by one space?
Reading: 589800 ft³
